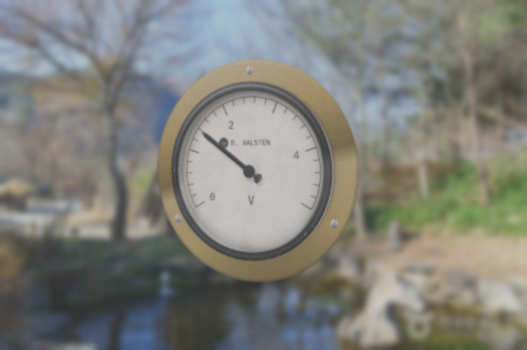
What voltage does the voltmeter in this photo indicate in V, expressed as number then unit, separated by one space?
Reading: 1.4 V
